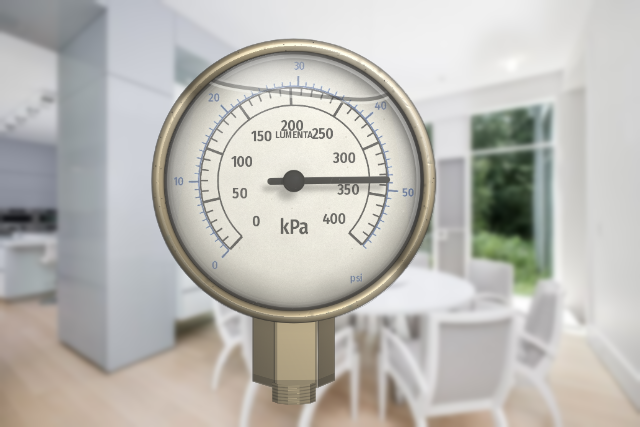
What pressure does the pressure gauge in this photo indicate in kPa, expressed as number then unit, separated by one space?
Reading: 335 kPa
